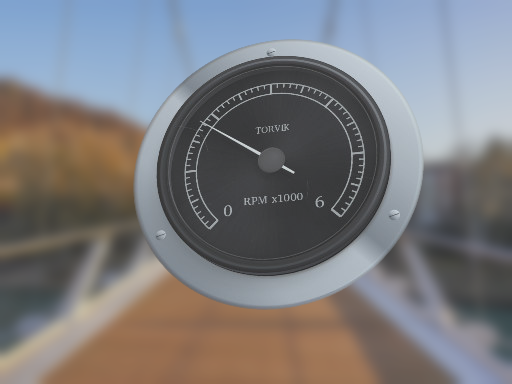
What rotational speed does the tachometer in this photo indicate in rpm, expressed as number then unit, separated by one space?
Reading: 1800 rpm
